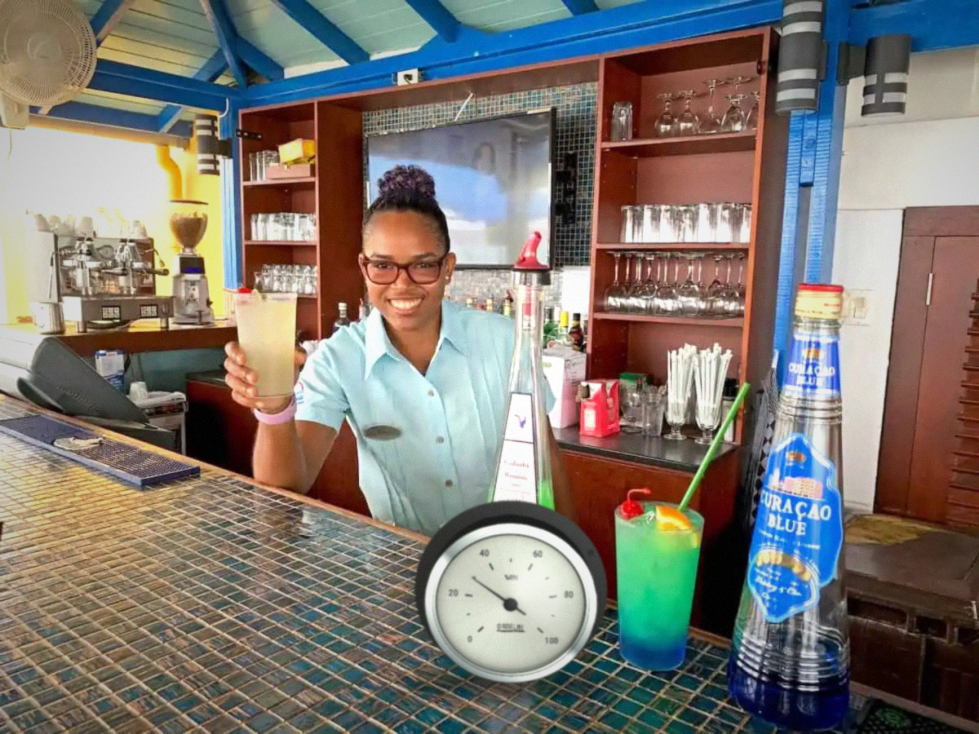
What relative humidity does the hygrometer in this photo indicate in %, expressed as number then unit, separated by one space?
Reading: 30 %
